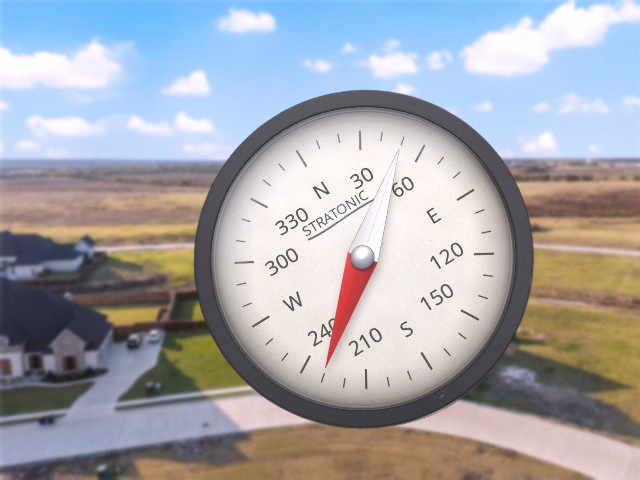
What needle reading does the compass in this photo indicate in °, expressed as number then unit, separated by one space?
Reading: 230 °
